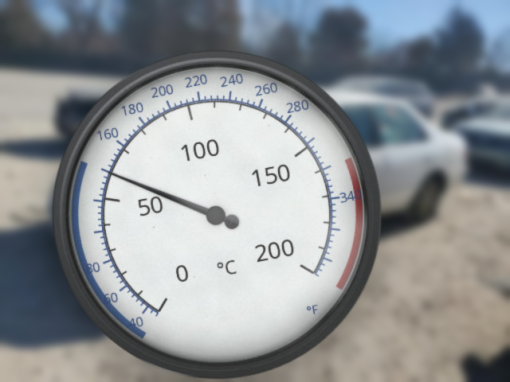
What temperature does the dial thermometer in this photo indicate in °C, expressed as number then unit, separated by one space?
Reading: 60 °C
